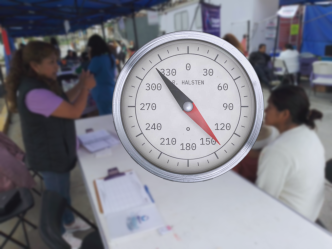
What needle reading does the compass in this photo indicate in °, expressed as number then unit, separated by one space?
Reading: 140 °
